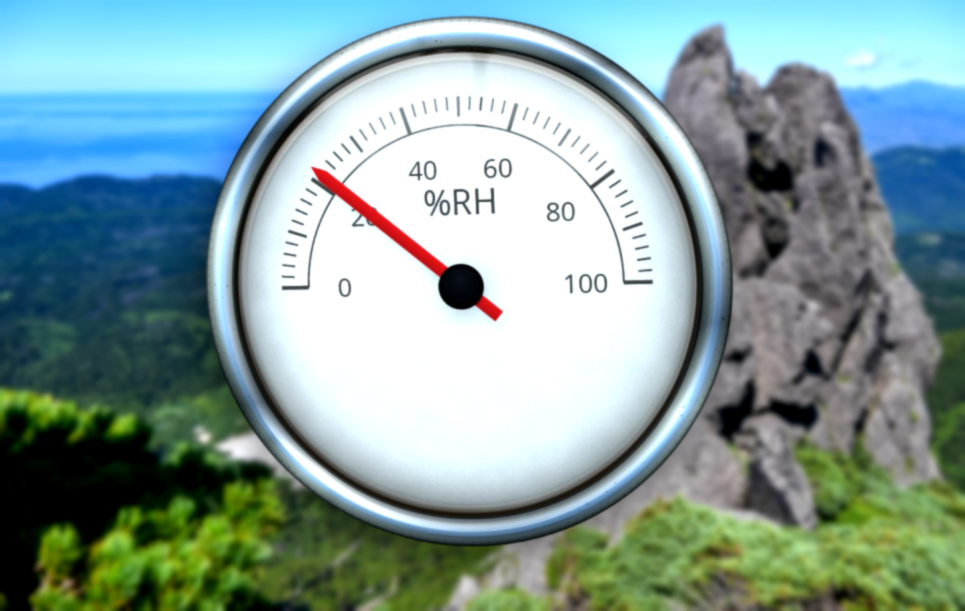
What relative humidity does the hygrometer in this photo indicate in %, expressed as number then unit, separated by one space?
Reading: 22 %
